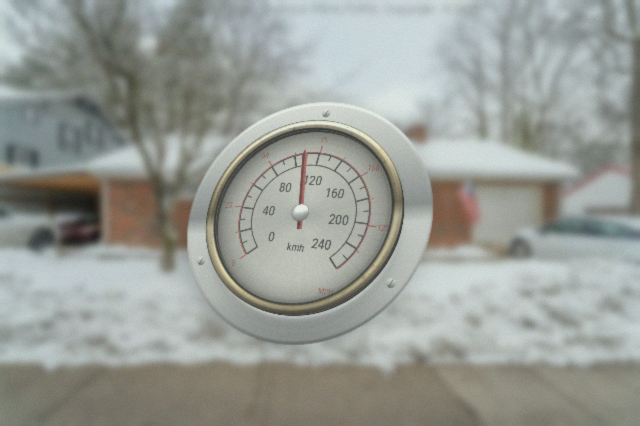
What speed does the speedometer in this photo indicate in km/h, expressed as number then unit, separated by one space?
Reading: 110 km/h
